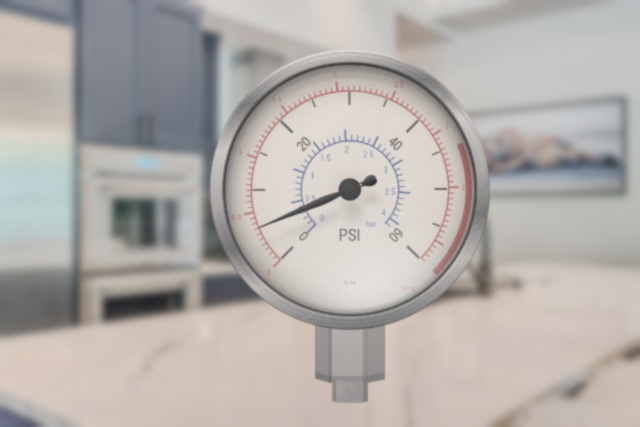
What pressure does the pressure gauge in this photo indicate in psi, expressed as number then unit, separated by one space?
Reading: 5 psi
